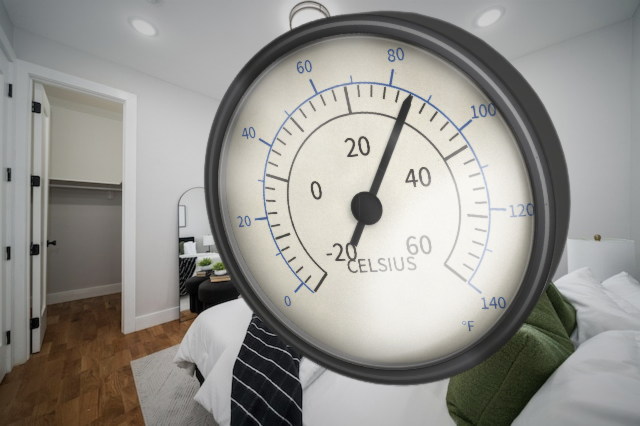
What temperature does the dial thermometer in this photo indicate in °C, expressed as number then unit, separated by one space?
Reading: 30 °C
